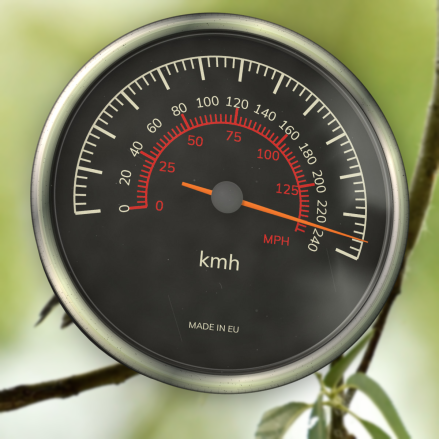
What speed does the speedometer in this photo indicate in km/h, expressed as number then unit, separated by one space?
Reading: 232 km/h
